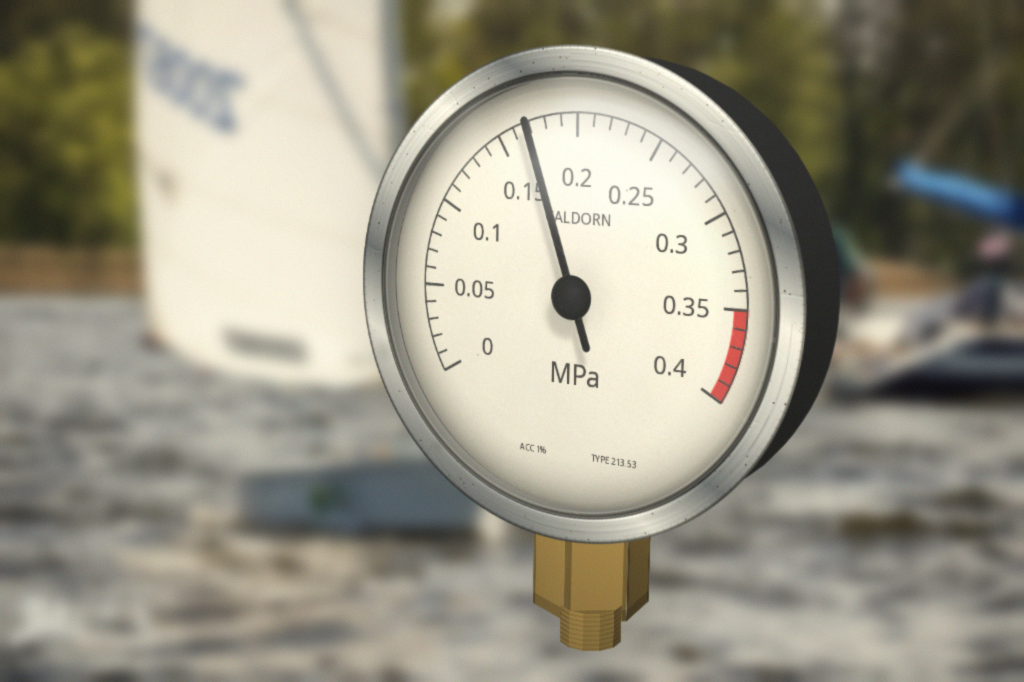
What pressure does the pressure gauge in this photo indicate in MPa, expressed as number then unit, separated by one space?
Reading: 0.17 MPa
